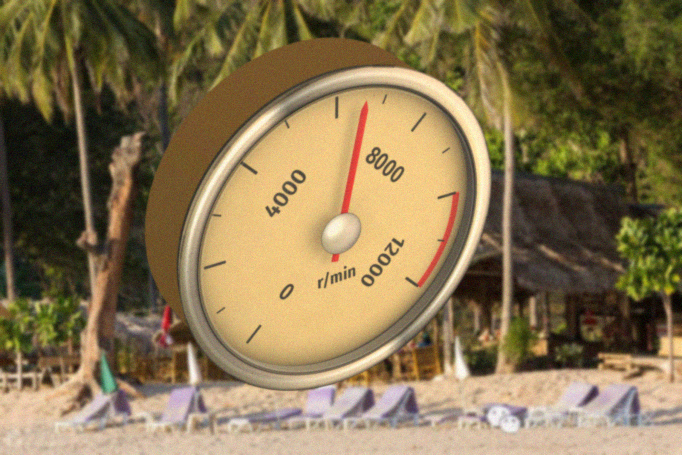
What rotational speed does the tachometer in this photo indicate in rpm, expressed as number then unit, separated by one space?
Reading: 6500 rpm
